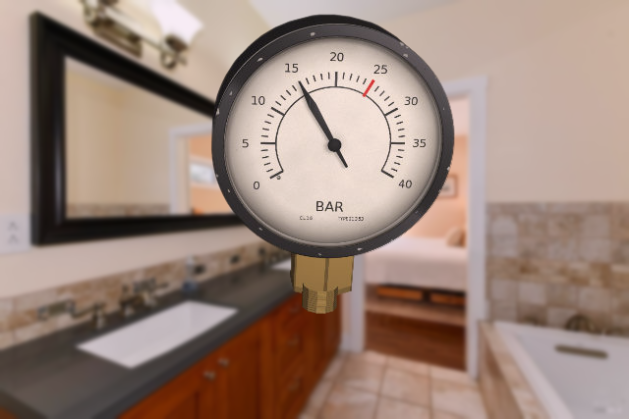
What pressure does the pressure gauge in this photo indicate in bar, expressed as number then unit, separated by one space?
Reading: 15 bar
